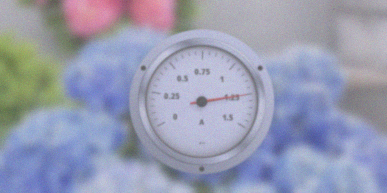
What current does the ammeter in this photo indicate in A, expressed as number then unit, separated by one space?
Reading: 1.25 A
